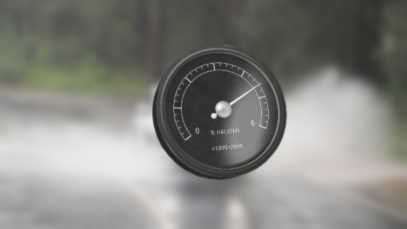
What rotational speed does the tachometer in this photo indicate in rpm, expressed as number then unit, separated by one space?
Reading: 4600 rpm
